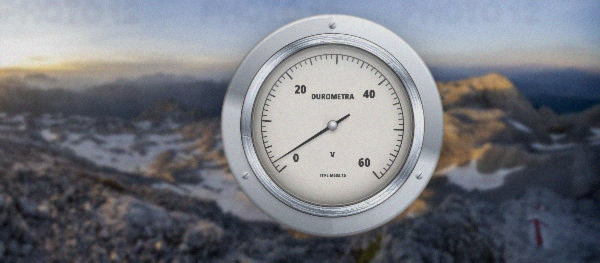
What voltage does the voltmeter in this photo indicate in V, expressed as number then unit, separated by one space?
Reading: 2 V
